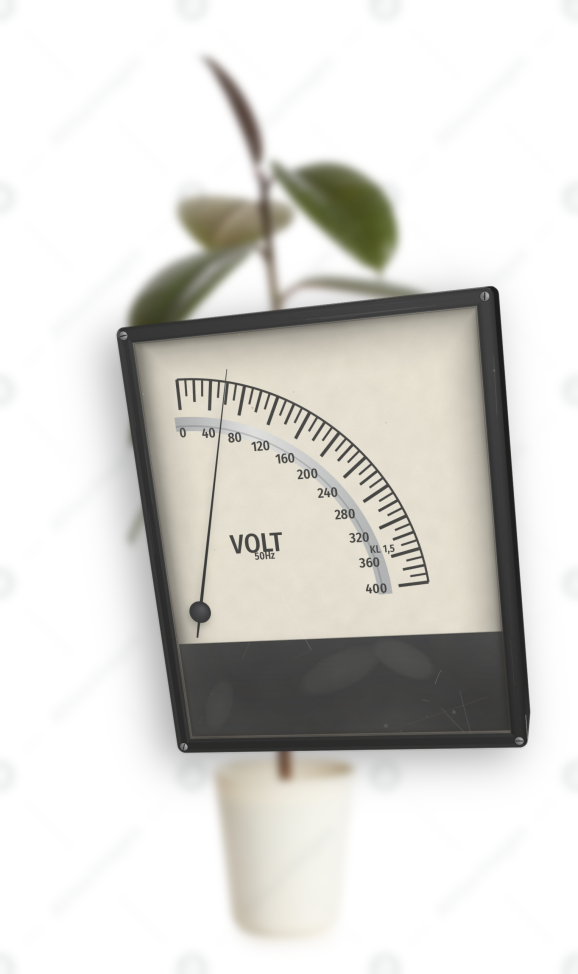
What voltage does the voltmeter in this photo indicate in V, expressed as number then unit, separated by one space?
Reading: 60 V
